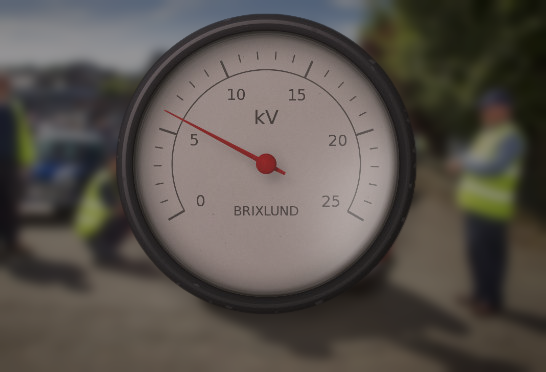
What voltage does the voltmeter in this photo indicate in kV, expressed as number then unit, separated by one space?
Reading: 6 kV
